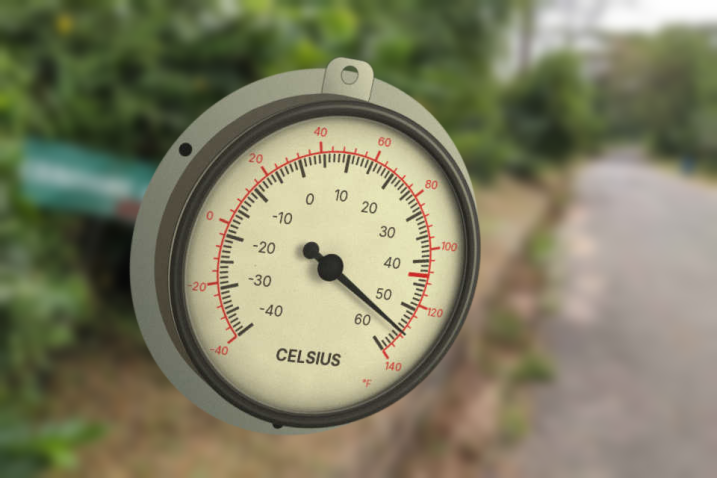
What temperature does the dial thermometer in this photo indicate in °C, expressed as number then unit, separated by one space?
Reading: 55 °C
